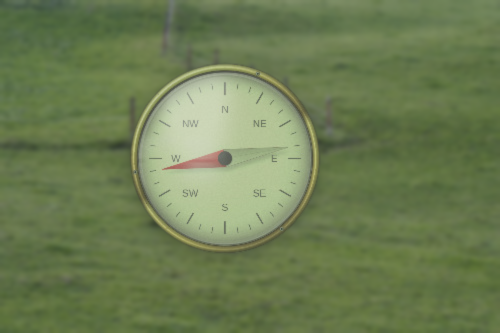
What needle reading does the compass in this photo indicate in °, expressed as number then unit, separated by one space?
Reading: 260 °
